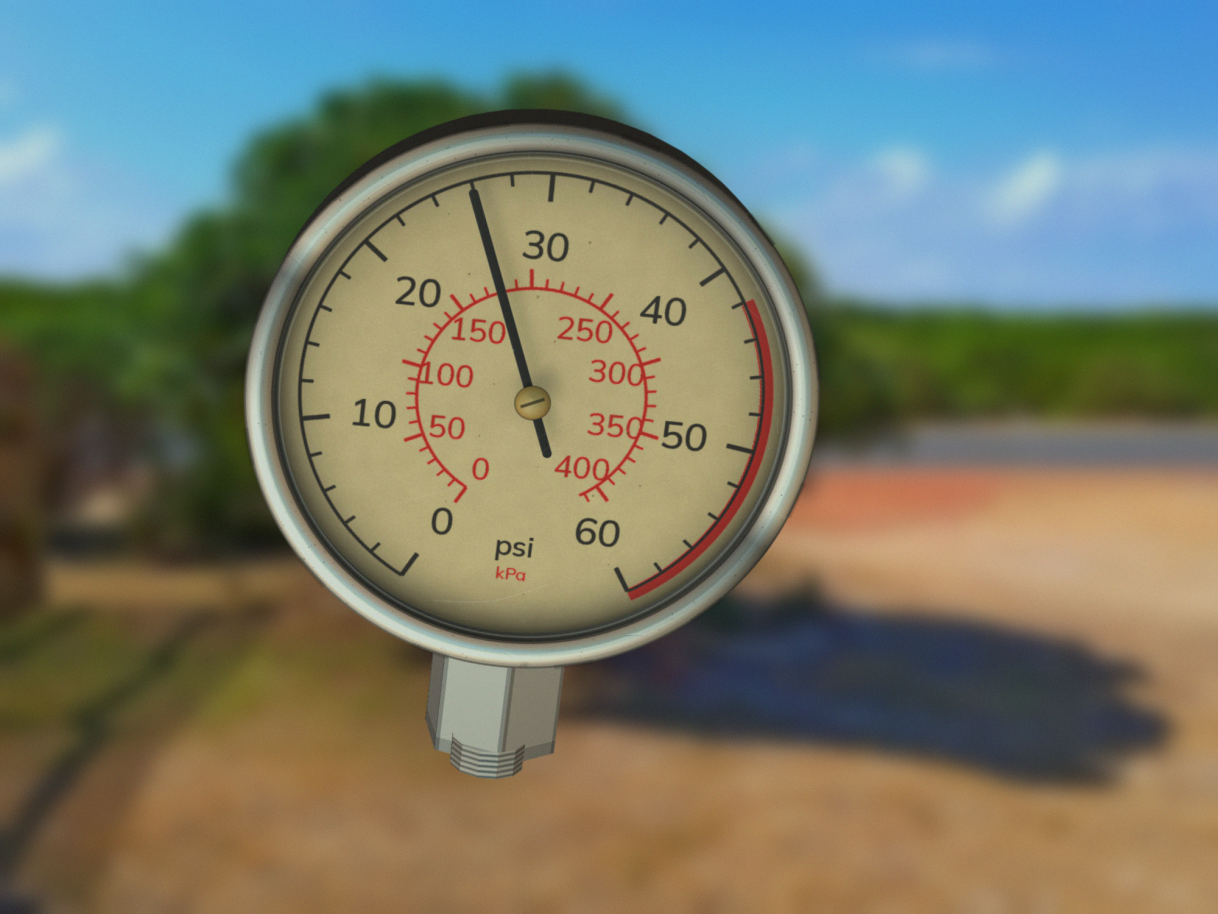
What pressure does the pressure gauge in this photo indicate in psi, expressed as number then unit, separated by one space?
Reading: 26 psi
